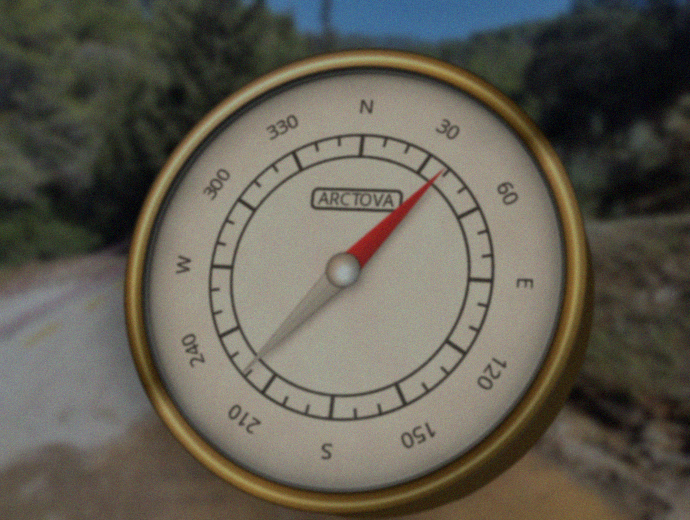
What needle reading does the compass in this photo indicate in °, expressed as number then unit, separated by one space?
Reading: 40 °
